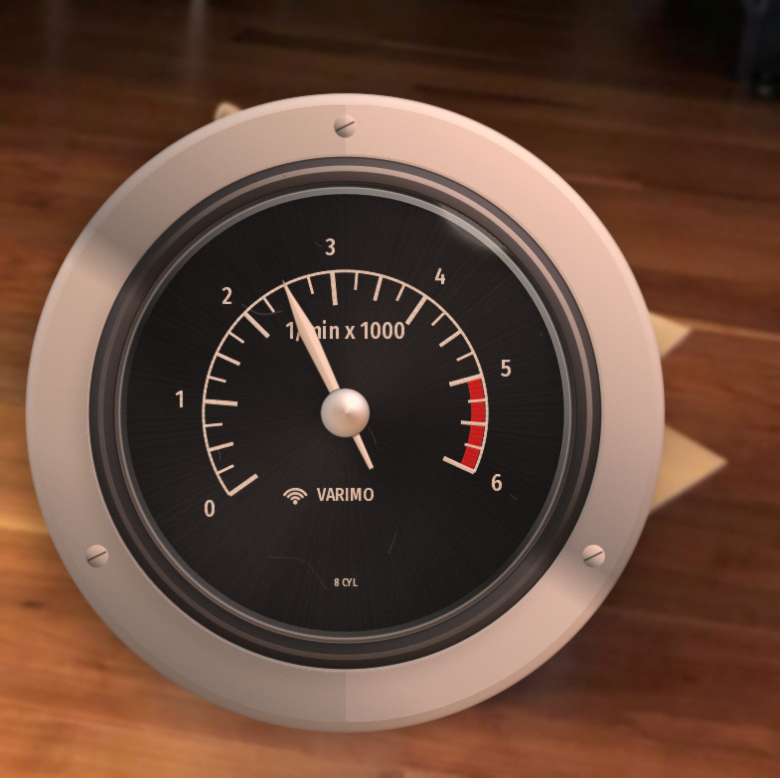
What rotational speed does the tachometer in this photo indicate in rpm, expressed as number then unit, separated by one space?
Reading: 2500 rpm
